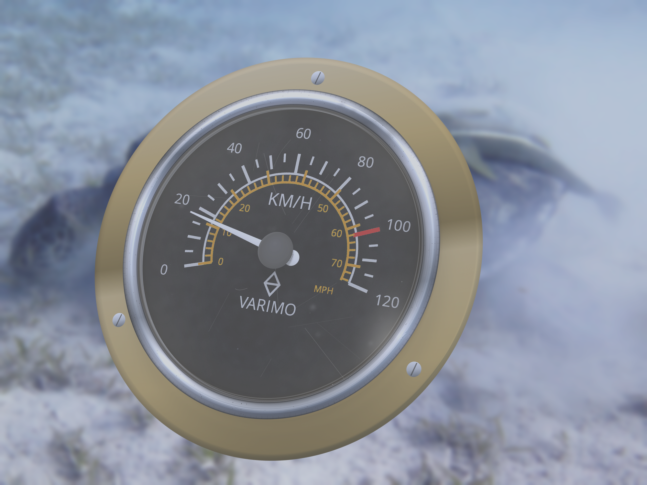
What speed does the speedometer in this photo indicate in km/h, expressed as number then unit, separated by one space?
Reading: 17.5 km/h
